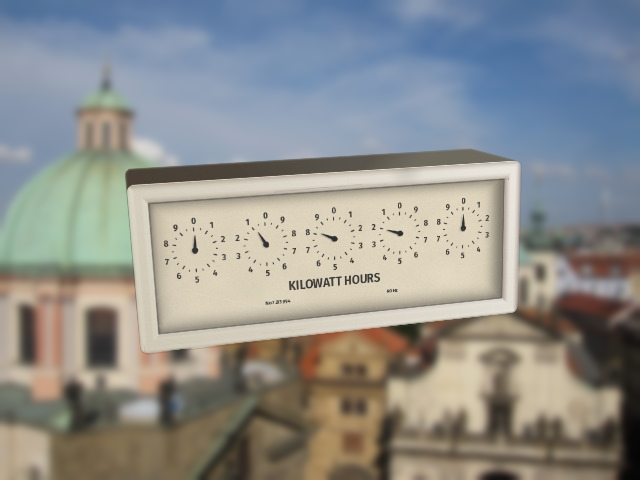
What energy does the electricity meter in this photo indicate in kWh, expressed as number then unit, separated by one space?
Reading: 820 kWh
